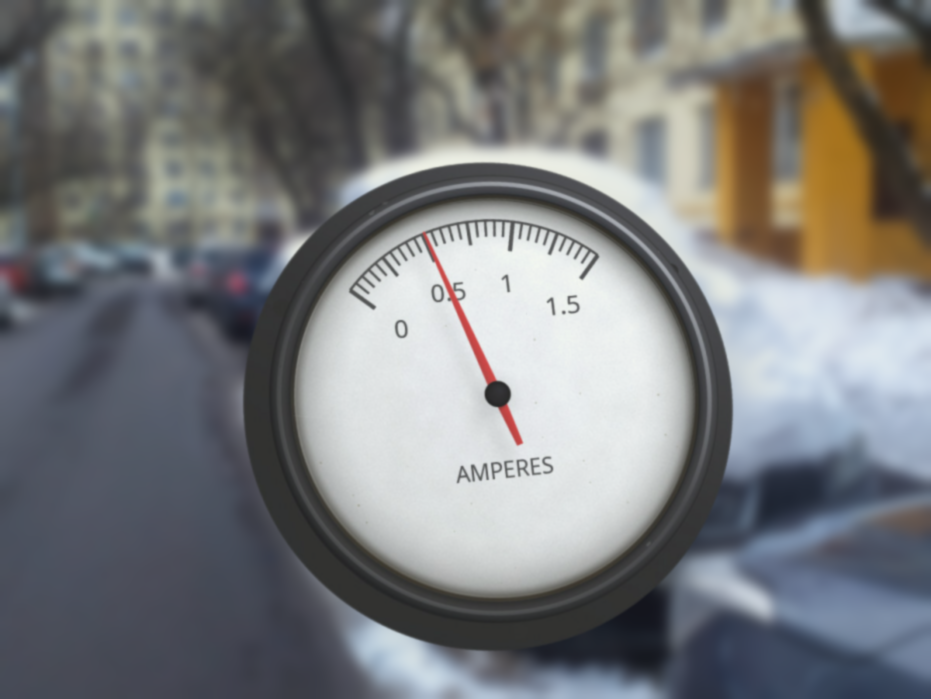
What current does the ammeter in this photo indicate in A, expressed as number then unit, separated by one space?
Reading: 0.5 A
